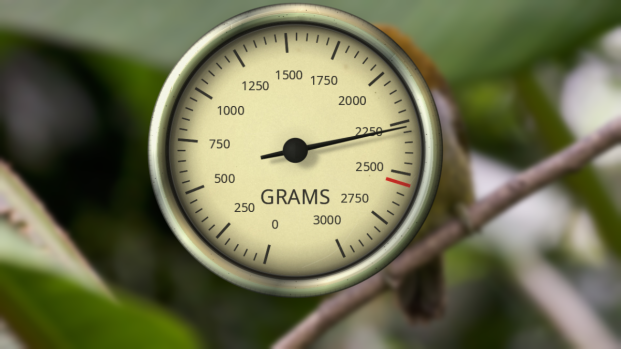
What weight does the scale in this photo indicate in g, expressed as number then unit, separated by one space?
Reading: 2275 g
